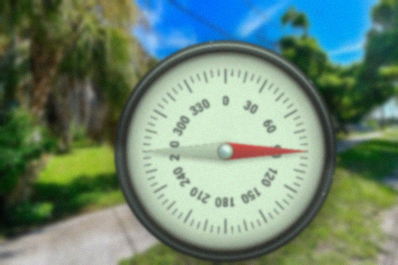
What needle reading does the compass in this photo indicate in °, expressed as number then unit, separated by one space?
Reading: 90 °
